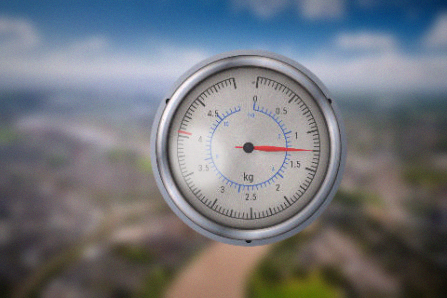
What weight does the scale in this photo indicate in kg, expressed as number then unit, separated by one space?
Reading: 1.25 kg
